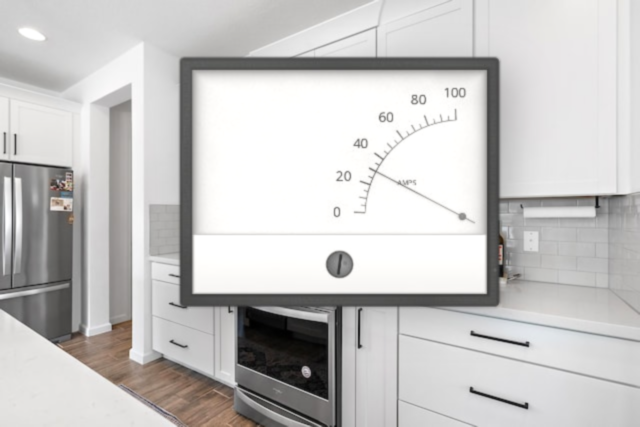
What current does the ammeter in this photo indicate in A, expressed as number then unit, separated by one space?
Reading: 30 A
